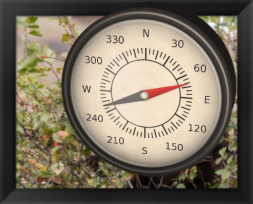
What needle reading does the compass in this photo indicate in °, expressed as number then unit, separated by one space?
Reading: 70 °
